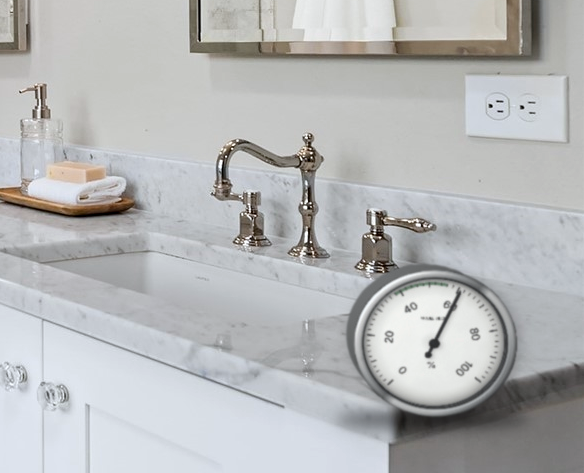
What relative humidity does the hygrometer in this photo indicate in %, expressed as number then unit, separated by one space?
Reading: 60 %
